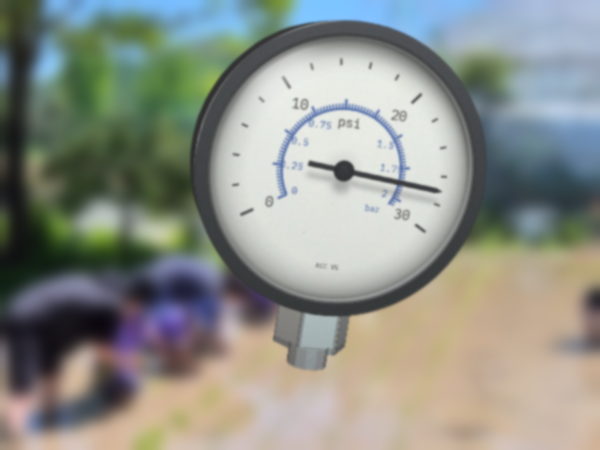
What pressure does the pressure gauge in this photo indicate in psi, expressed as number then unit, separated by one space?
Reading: 27 psi
